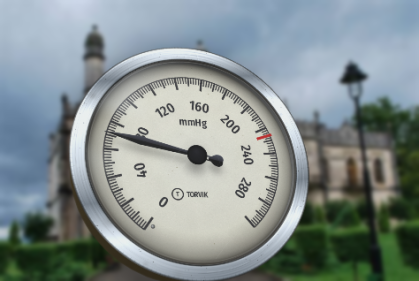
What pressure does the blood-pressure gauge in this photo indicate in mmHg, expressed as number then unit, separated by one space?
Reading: 70 mmHg
